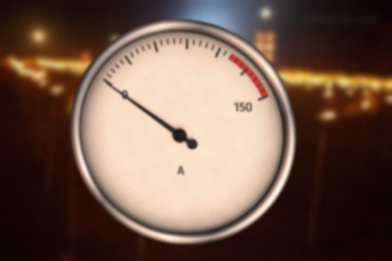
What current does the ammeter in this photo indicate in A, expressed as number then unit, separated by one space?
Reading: 0 A
